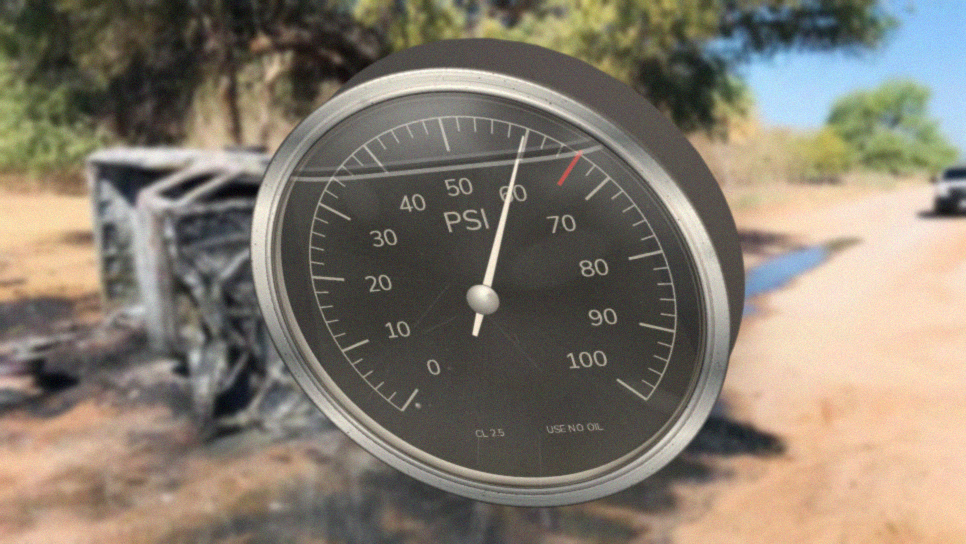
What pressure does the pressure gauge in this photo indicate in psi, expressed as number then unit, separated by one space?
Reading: 60 psi
